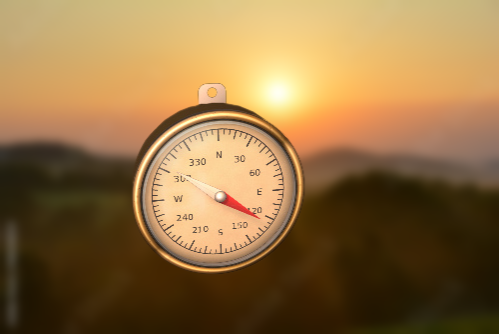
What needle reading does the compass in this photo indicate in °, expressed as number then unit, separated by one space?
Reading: 125 °
